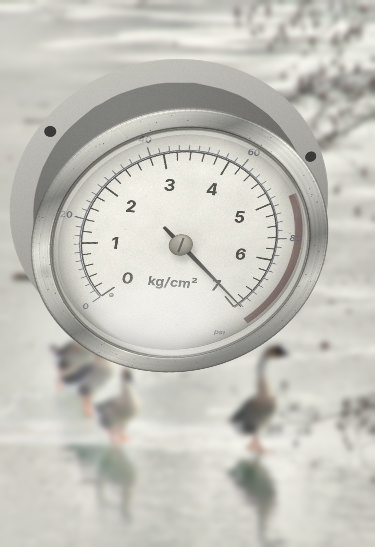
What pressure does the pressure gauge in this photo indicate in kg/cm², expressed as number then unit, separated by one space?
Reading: 6.9 kg/cm²
